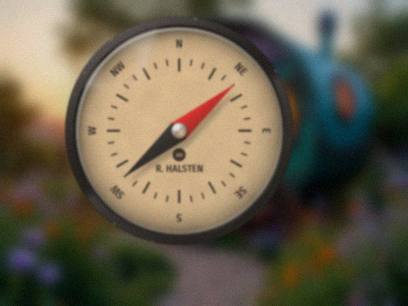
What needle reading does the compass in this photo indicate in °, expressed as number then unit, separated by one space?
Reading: 50 °
